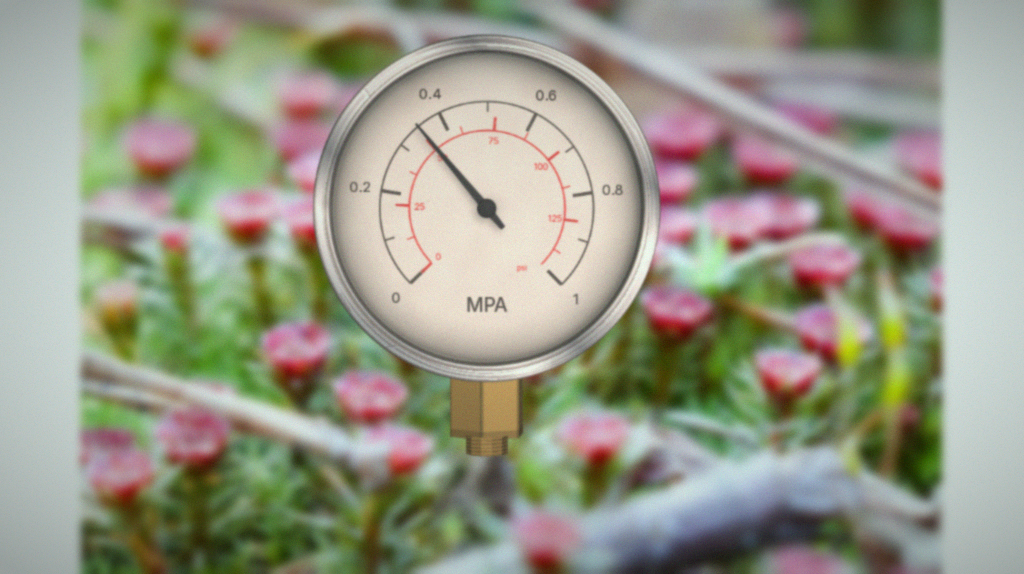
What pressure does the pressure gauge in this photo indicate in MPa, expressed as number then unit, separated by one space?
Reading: 0.35 MPa
